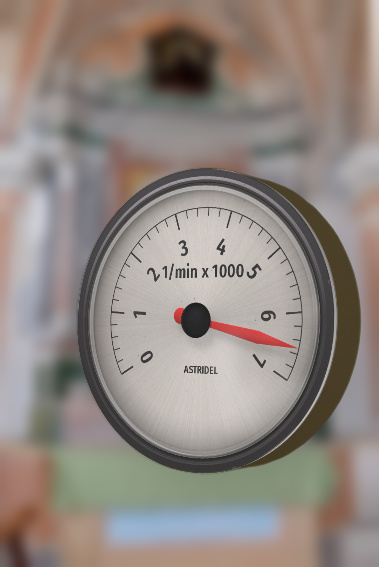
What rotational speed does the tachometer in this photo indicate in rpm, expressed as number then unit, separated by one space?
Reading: 6500 rpm
